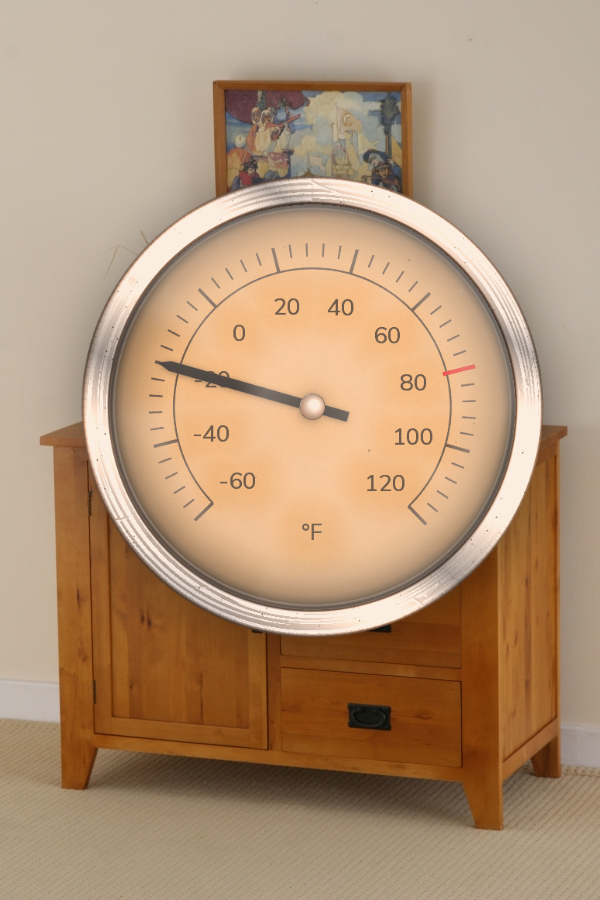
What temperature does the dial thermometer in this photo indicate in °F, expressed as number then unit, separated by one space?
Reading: -20 °F
